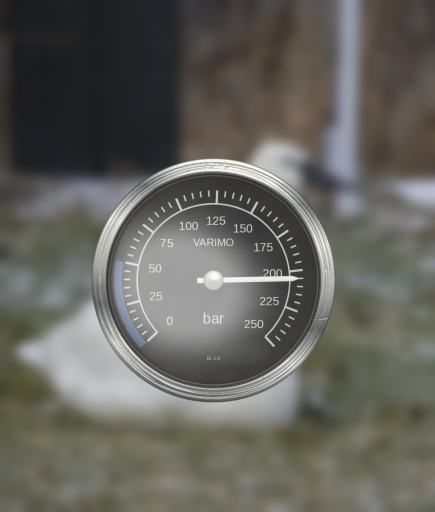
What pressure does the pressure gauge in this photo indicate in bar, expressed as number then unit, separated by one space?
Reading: 205 bar
